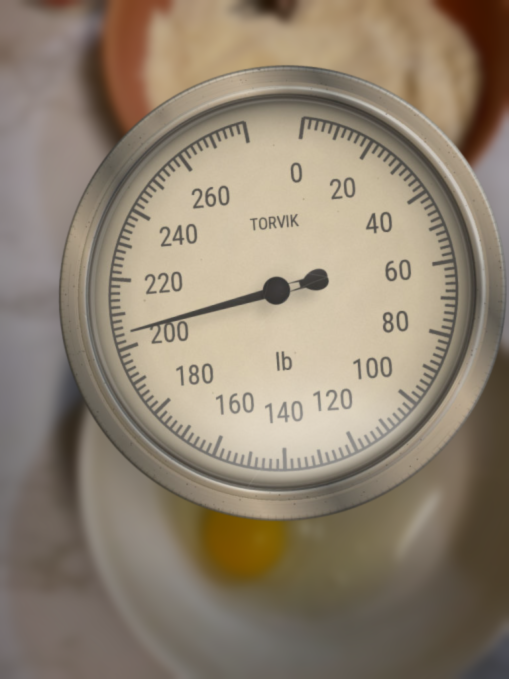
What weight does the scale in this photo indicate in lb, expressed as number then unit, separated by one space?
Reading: 204 lb
